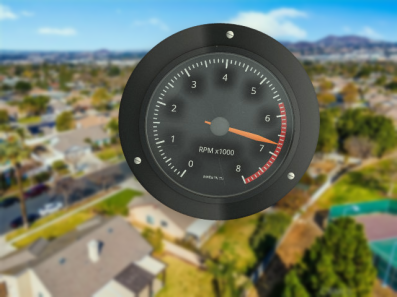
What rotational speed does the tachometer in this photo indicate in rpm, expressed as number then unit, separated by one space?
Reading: 6700 rpm
